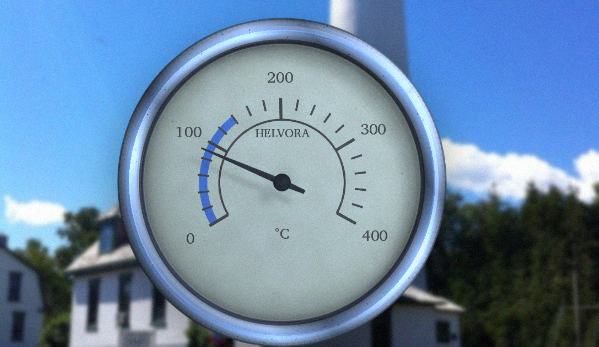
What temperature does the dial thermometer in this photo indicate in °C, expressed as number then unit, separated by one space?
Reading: 90 °C
